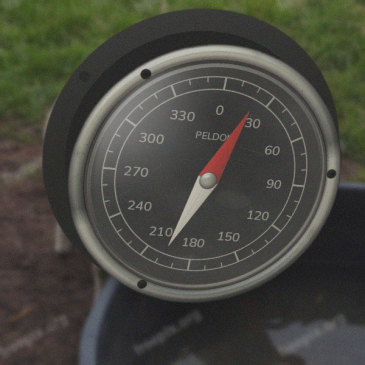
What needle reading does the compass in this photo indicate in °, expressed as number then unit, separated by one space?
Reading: 20 °
